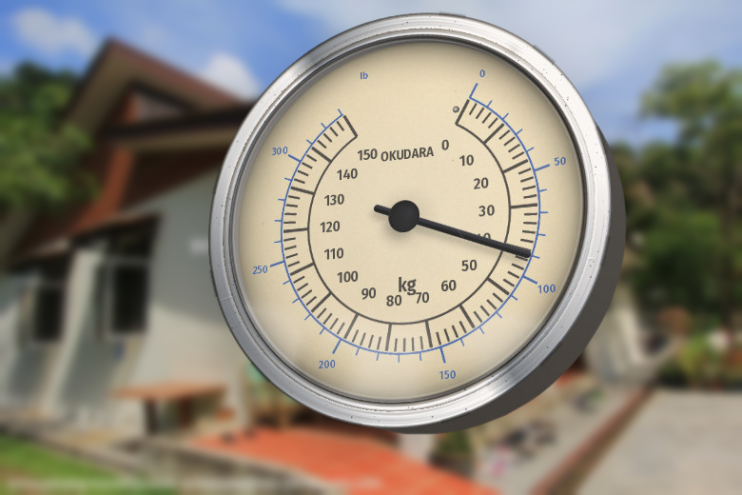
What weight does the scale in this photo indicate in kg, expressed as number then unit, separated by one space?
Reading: 41 kg
